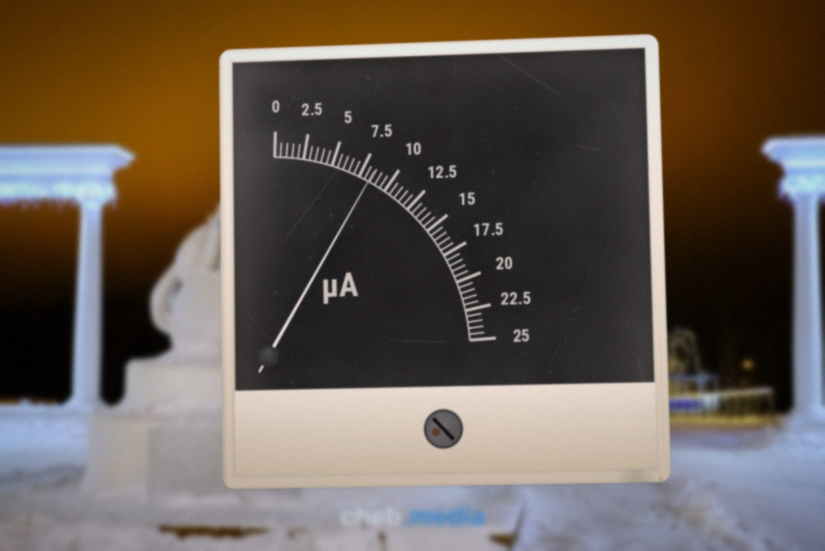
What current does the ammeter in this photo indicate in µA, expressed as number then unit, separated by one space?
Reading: 8.5 µA
